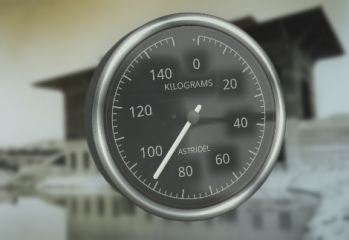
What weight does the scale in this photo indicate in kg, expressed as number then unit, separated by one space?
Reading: 92 kg
